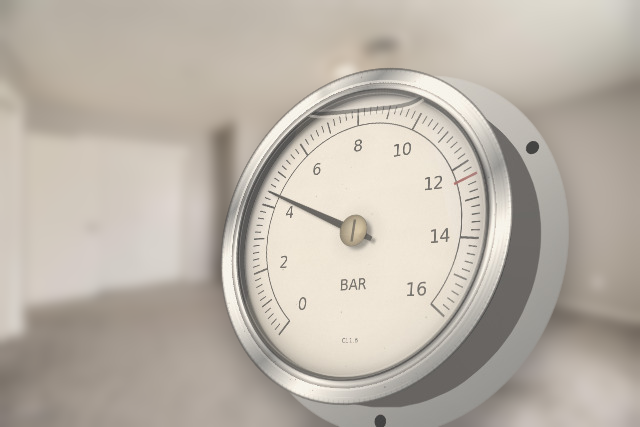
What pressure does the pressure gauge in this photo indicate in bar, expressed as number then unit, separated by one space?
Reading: 4.4 bar
